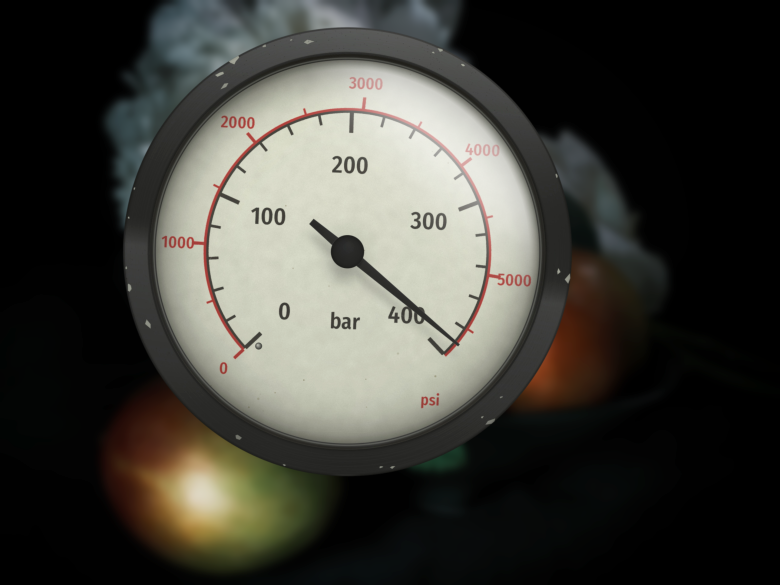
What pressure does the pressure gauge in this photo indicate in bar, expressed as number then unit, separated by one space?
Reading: 390 bar
